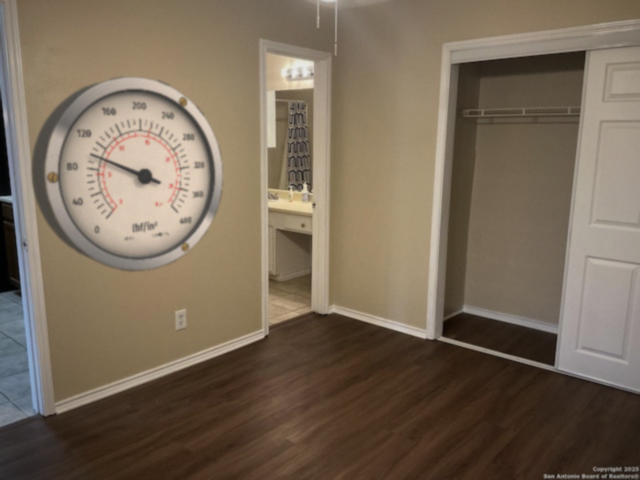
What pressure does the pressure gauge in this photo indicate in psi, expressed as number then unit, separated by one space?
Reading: 100 psi
